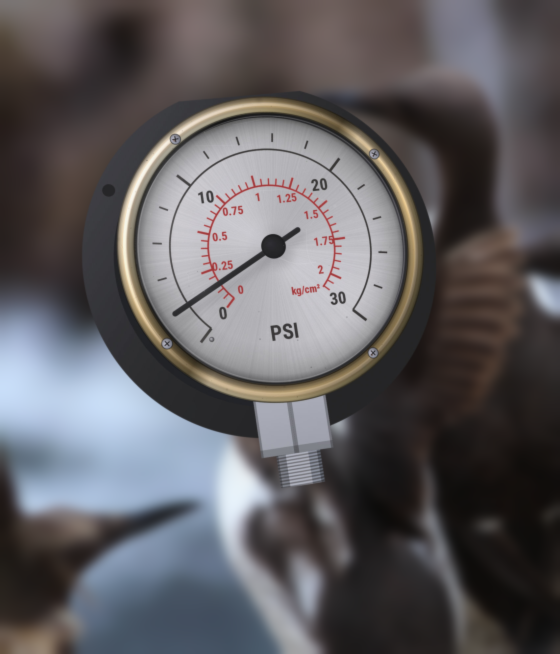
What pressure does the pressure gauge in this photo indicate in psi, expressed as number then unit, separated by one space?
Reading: 2 psi
